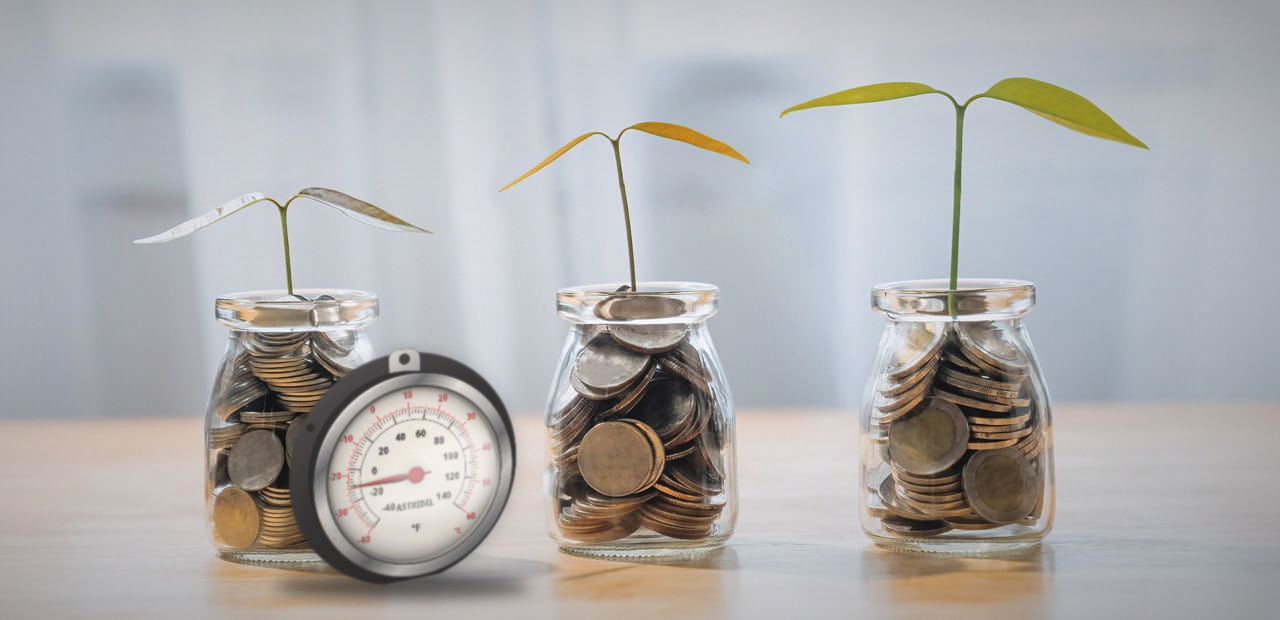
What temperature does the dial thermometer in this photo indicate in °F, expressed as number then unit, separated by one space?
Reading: -10 °F
